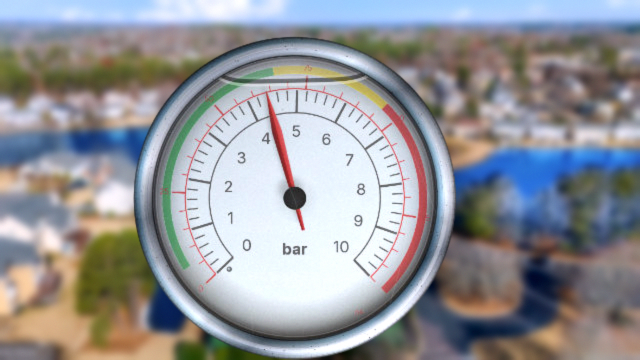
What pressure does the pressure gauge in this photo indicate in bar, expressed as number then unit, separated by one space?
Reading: 4.4 bar
